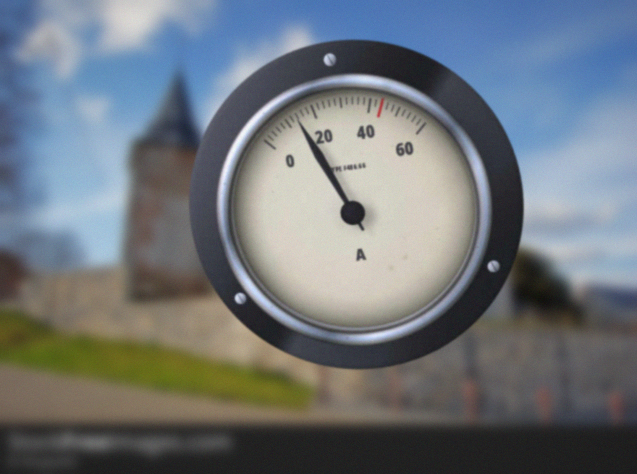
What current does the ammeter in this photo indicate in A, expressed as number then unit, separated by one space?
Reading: 14 A
